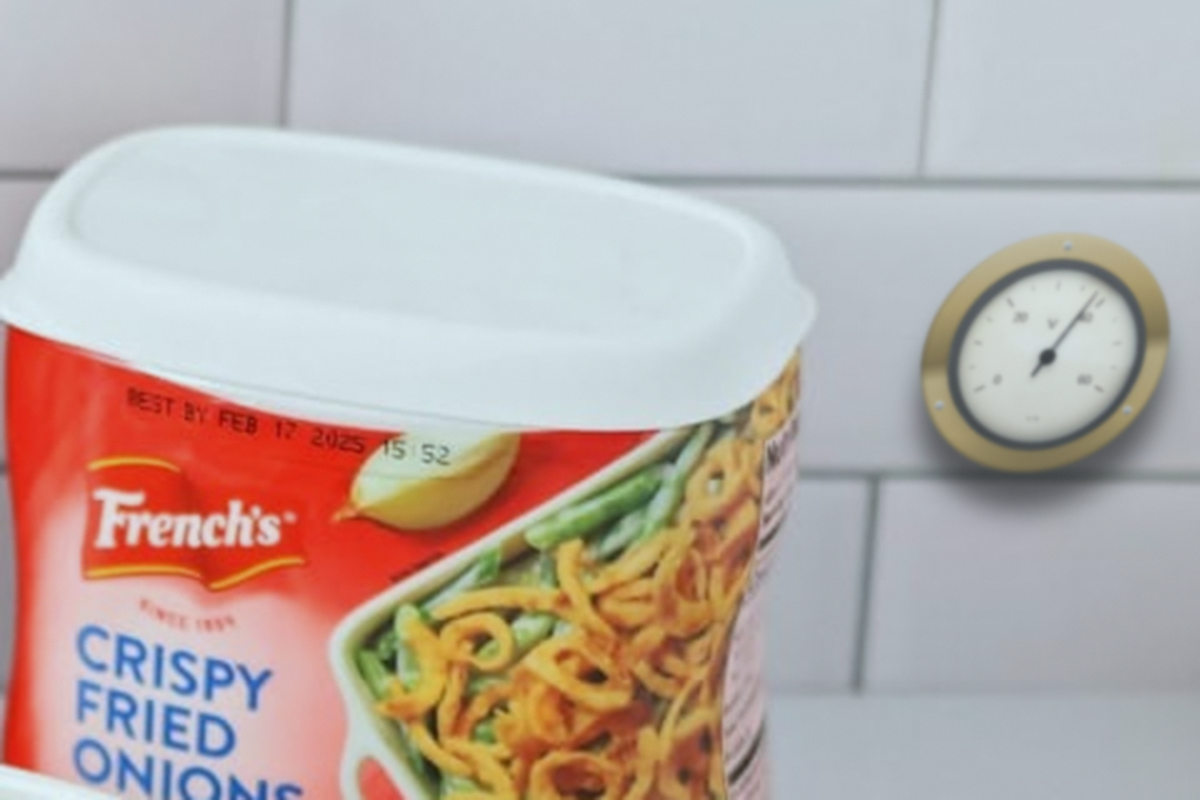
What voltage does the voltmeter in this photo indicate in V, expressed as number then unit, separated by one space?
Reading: 37.5 V
